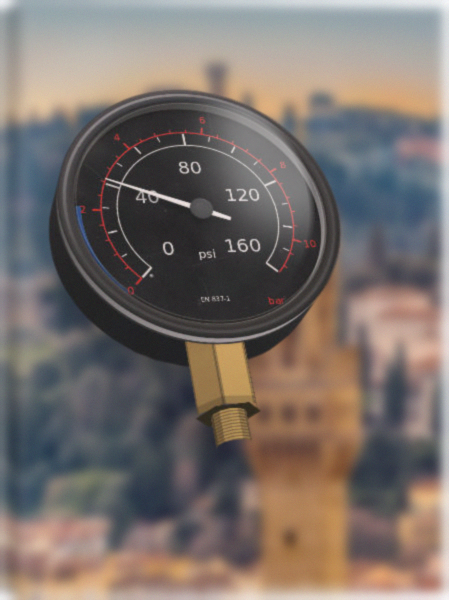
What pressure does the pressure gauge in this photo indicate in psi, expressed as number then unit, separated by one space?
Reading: 40 psi
